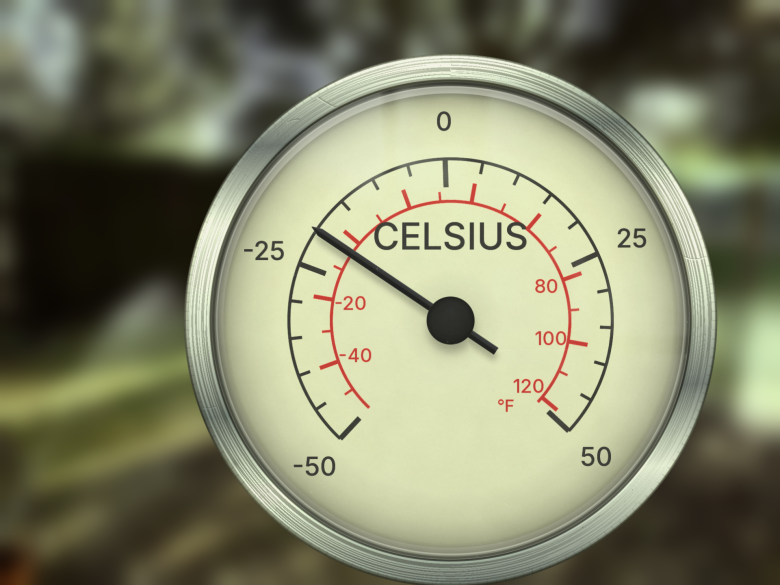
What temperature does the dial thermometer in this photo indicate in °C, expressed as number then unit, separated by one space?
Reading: -20 °C
